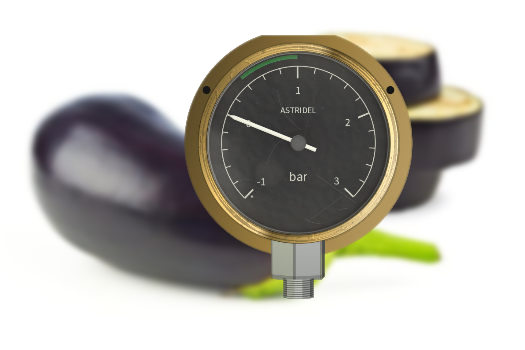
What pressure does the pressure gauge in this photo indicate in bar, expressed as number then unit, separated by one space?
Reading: 0 bar
